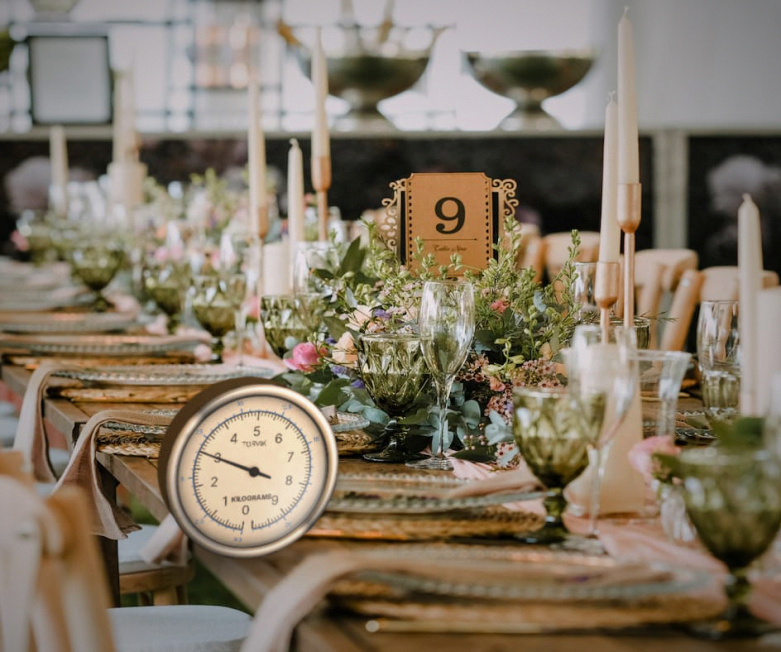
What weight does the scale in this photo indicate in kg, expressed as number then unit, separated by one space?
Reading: 3 kg
